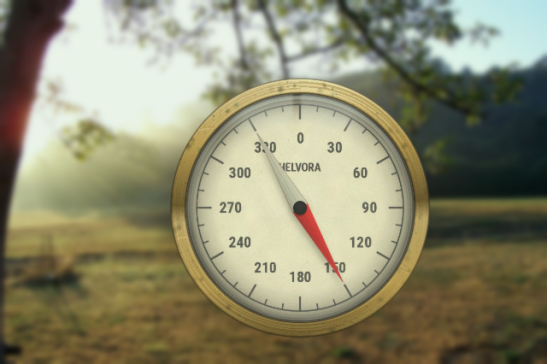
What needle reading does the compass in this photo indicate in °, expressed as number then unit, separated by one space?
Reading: 150 °
